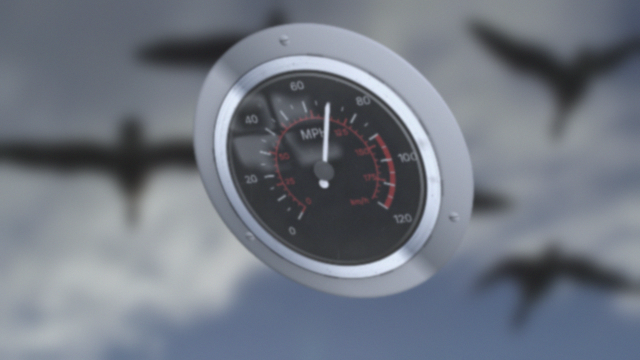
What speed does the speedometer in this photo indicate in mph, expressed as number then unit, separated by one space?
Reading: 70 mph
